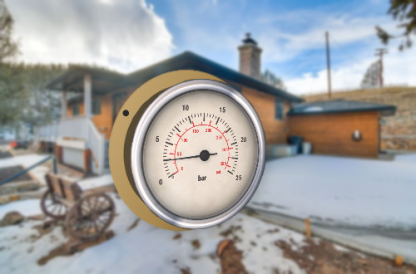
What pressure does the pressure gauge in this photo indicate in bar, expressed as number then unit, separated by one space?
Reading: 2.5 bar
